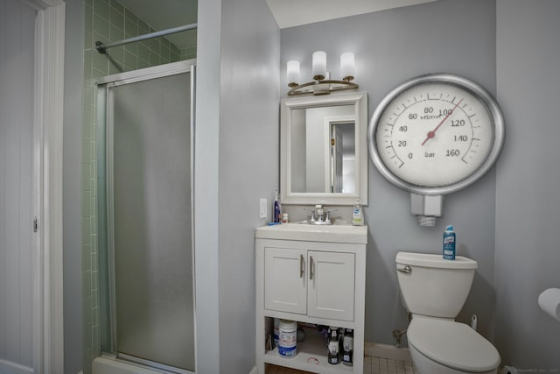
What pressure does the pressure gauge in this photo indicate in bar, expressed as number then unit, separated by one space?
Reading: 105 bar
